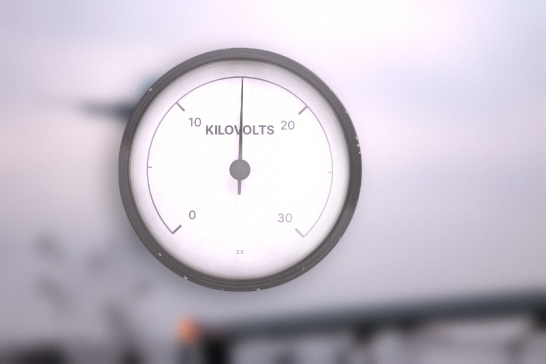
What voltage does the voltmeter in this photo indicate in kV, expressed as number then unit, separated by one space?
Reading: 15 kV
